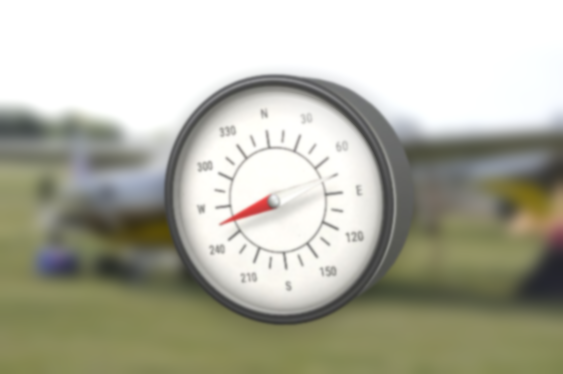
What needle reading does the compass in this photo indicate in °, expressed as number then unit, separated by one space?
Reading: 255 °
